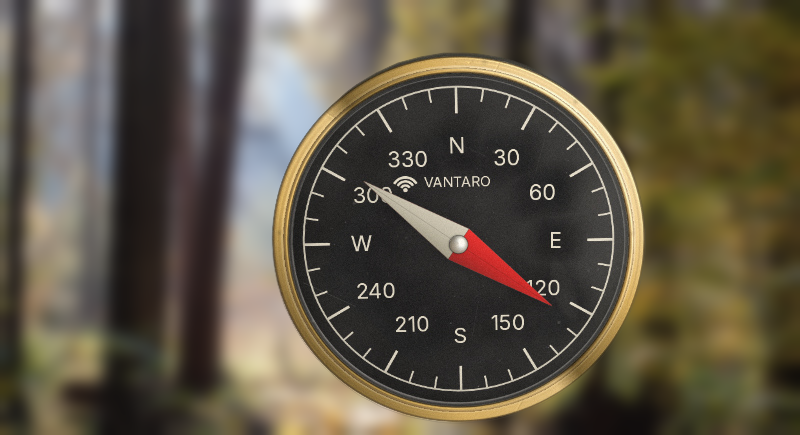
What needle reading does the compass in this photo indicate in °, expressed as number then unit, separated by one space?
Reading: 125 °
